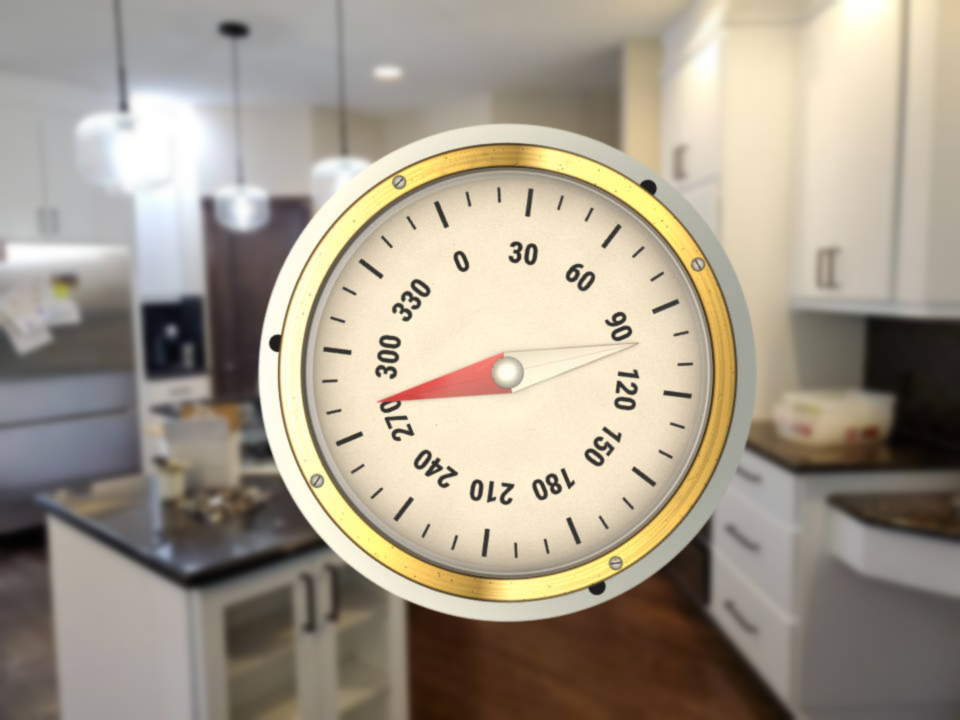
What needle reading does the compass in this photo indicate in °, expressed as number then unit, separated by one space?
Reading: 280 °
